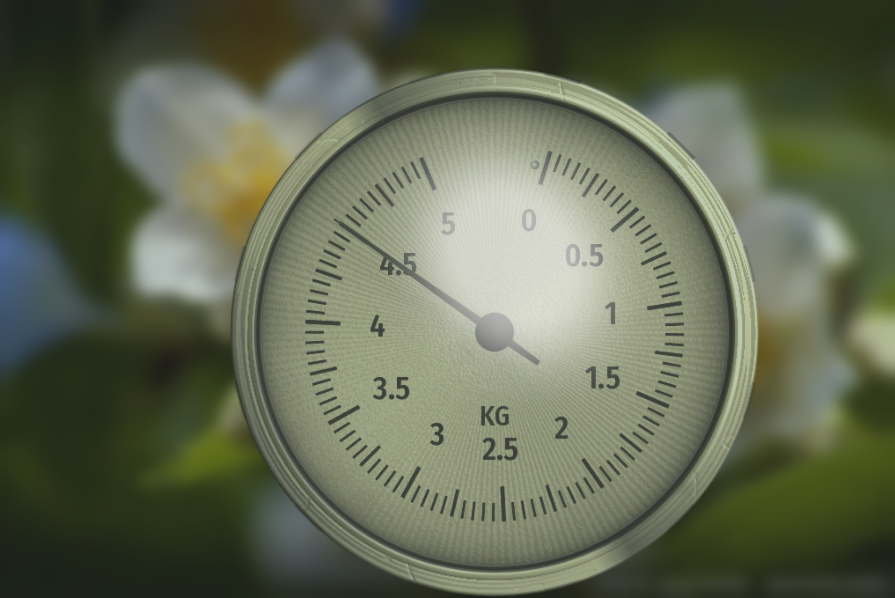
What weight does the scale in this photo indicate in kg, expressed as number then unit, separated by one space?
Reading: 4.5 kg
